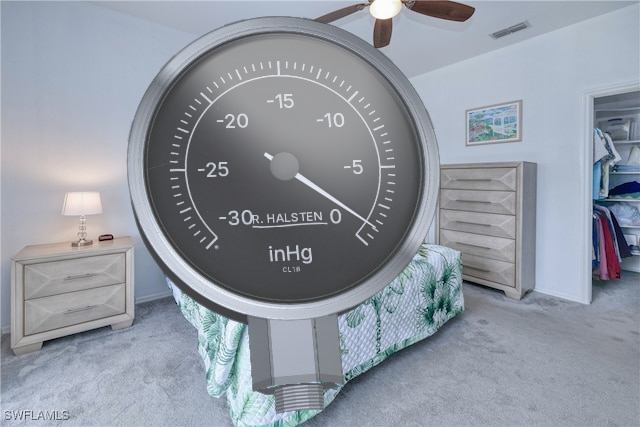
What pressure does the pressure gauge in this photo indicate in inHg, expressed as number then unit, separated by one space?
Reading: -1 inHg
